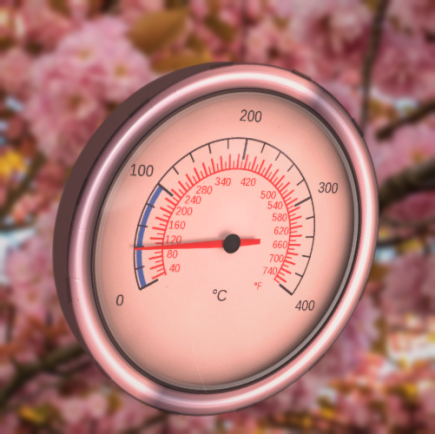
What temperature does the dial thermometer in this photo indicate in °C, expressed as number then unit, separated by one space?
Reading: 40 °C
